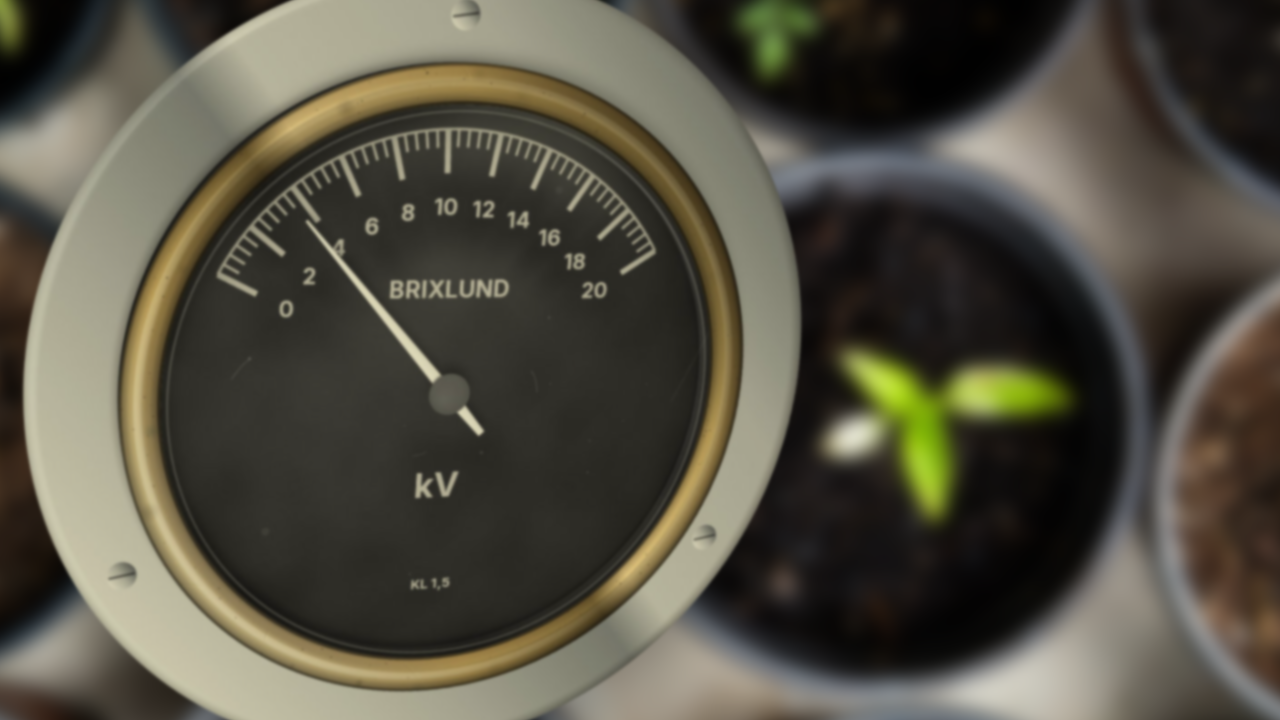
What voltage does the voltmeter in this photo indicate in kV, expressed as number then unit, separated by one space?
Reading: 3.6 kV
